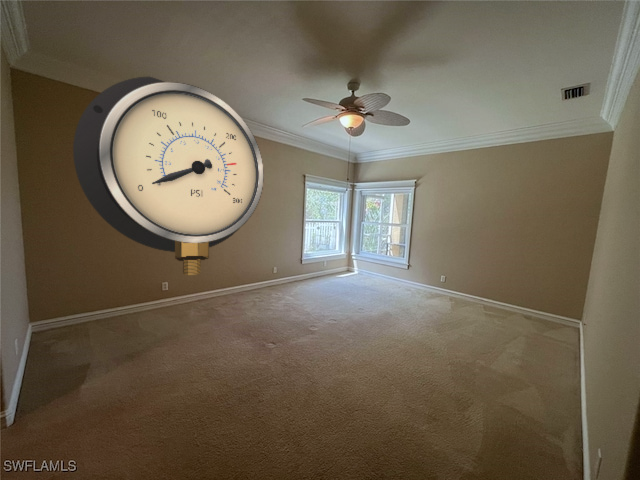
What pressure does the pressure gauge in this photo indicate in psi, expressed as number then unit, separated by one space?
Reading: 0 psi
